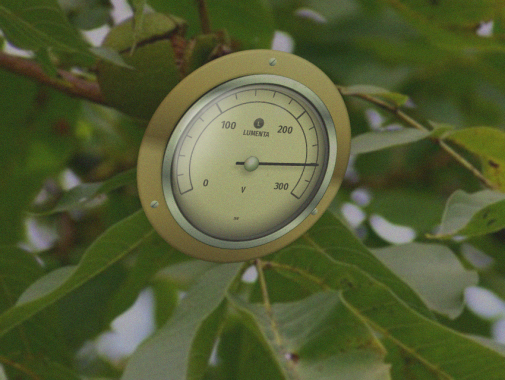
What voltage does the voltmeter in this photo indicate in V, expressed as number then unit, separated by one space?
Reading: 260 V
